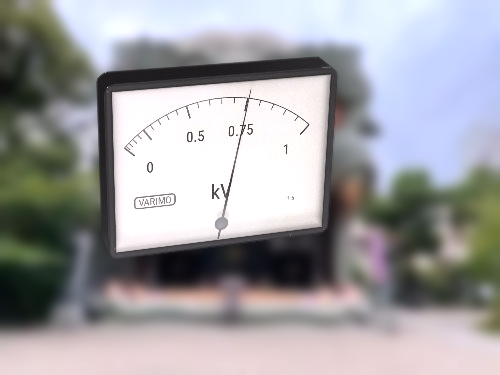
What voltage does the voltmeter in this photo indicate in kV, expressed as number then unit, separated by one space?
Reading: 0.75 kV
